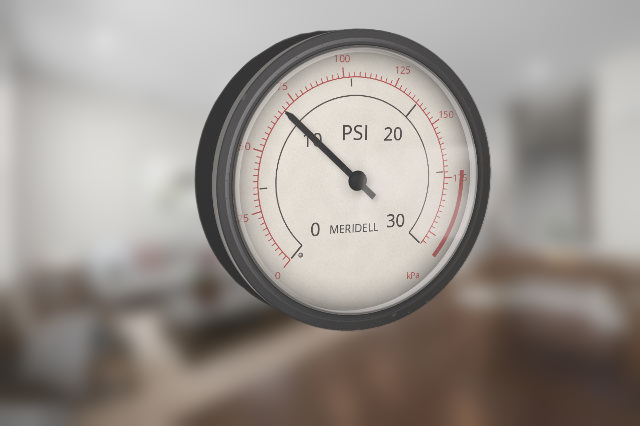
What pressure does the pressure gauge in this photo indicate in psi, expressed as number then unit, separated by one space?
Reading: 10 psi
